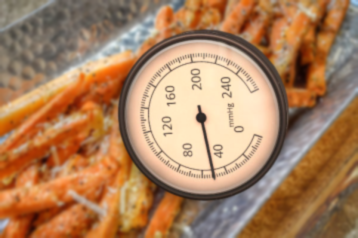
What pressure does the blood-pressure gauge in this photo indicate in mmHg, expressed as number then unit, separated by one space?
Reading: 50 mmHg
